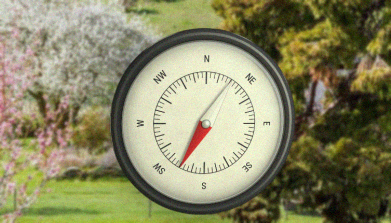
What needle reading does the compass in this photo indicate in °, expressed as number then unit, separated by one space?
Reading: 210 °
